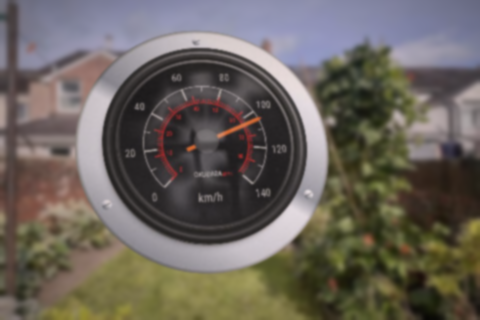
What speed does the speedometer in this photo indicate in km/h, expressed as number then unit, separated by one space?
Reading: 105 km/h
